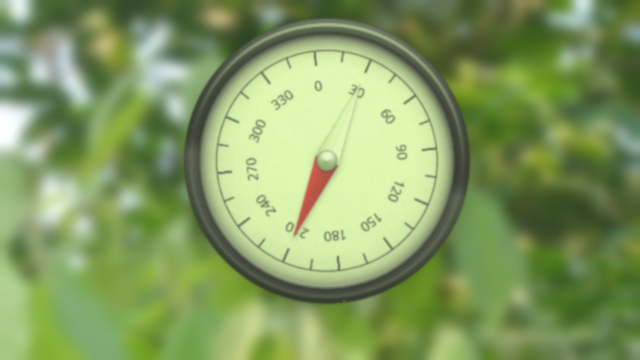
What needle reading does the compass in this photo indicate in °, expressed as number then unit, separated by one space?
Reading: 210 °
